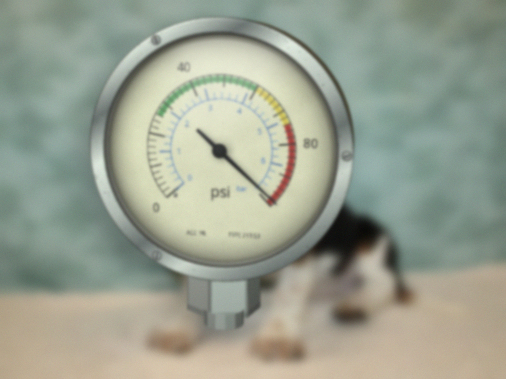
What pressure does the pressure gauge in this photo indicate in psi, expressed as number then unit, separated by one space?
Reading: 98 psi
